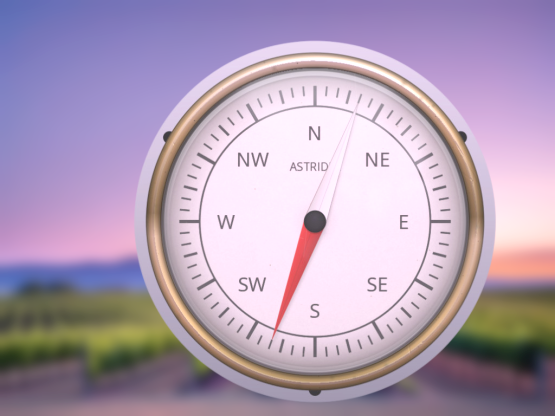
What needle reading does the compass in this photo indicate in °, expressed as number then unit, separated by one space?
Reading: 200 °
